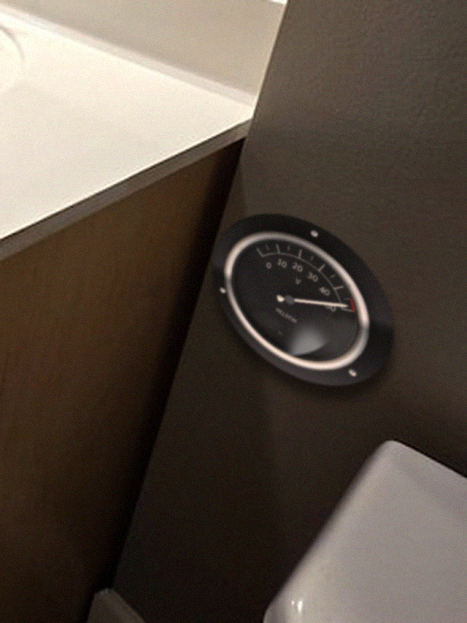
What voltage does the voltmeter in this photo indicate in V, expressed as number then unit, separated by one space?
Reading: 47.5 V
